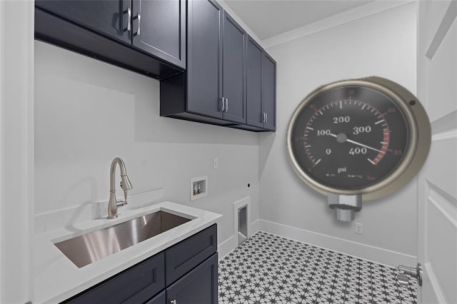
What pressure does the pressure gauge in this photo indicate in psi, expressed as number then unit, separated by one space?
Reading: 370 psi
